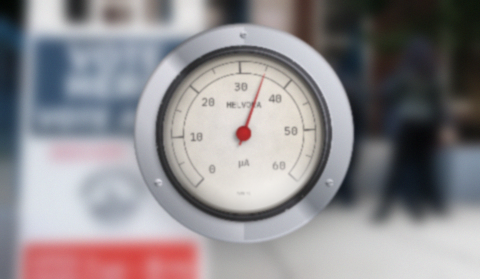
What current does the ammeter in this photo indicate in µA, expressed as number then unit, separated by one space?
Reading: 35 µA
